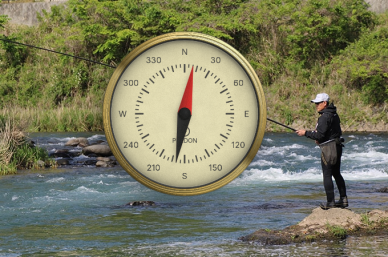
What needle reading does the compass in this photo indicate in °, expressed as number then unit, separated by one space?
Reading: 10 °
